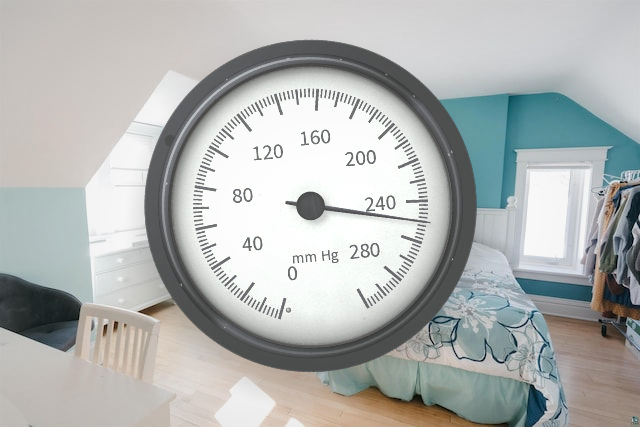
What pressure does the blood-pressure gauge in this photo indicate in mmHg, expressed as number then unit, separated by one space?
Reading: 250 mmHg
